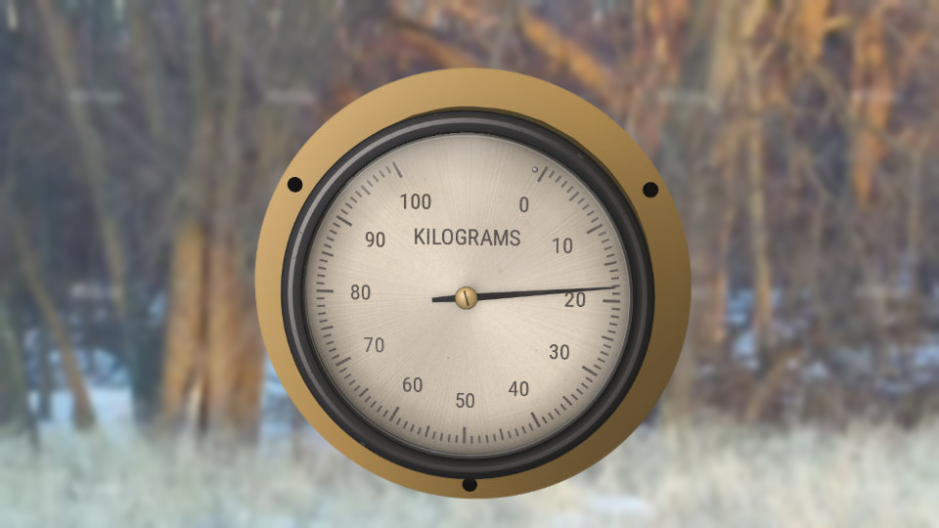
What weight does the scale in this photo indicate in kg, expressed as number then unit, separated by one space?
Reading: 18 kg
